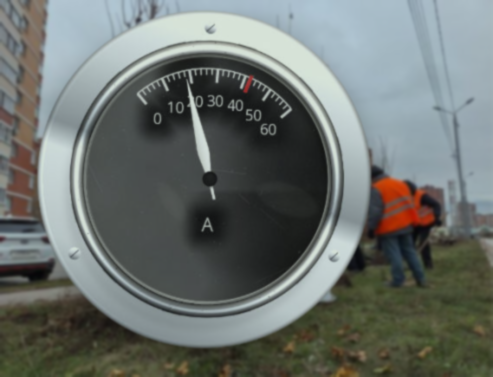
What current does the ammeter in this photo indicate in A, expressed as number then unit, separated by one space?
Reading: 18 A
